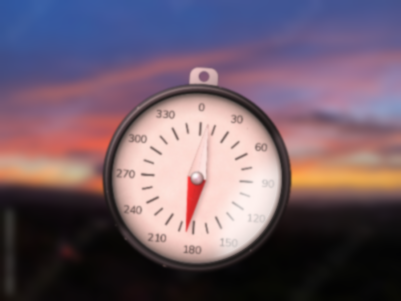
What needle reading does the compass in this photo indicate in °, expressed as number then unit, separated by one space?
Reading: 187.5 °
